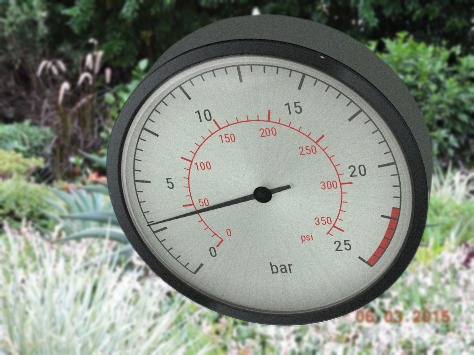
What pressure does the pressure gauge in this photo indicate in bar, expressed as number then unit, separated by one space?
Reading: 3 bar
